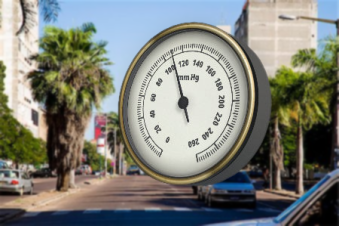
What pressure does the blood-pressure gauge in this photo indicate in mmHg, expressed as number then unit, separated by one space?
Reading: 110 mmHg
